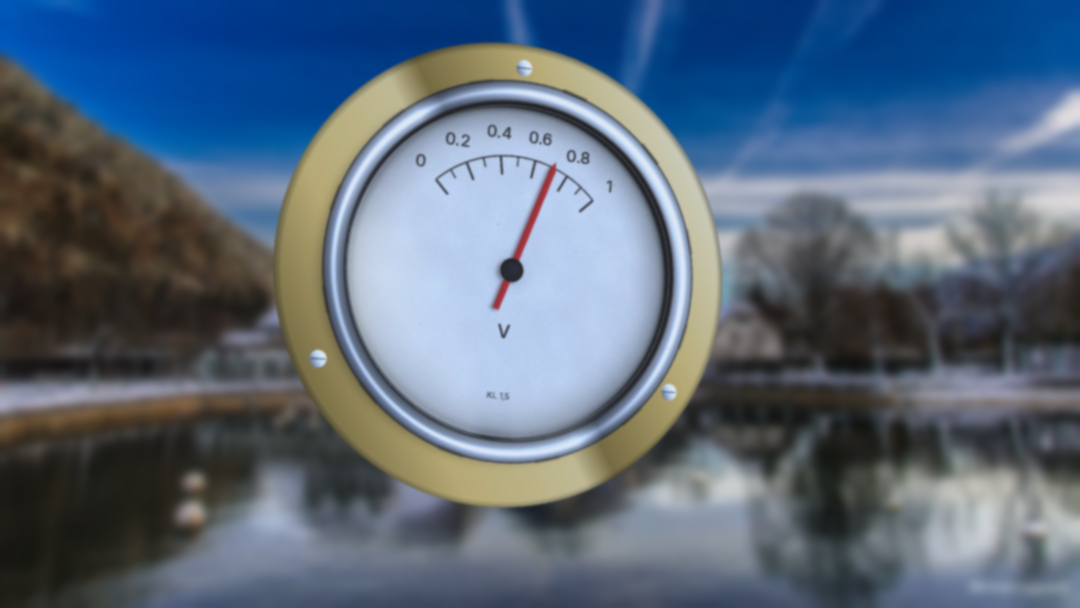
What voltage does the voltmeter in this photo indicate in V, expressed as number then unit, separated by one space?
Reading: 0.7 V
